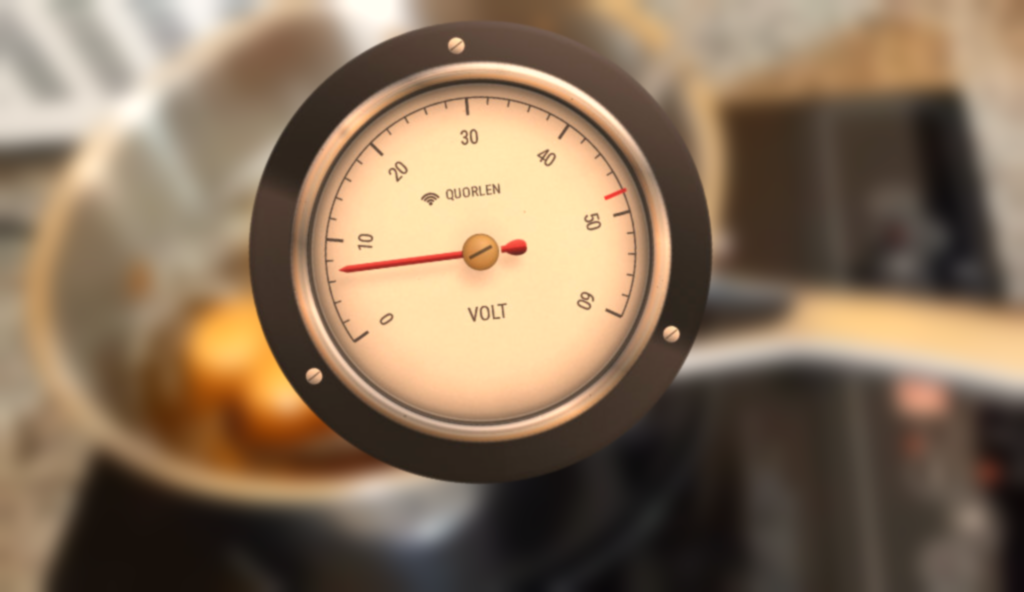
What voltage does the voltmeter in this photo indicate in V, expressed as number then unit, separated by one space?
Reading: 7 V
